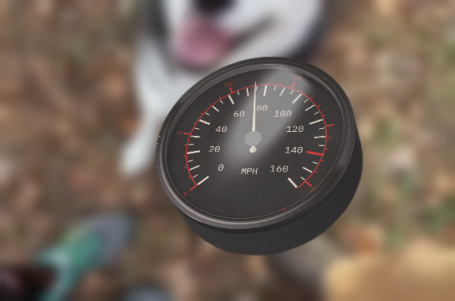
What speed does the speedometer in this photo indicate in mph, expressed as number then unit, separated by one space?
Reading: 75 mph
